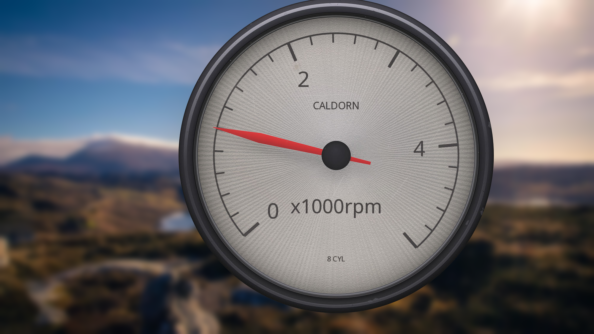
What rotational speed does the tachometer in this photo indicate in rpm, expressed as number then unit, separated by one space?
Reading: 1000 rpm
